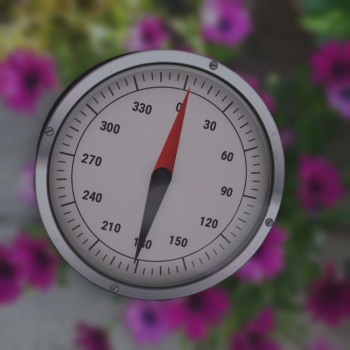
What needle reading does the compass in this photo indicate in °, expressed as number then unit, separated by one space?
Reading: 2.5 °
